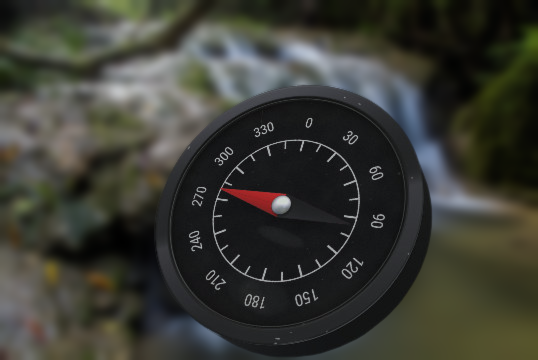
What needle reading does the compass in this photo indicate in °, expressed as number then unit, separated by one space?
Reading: 277.5 °
